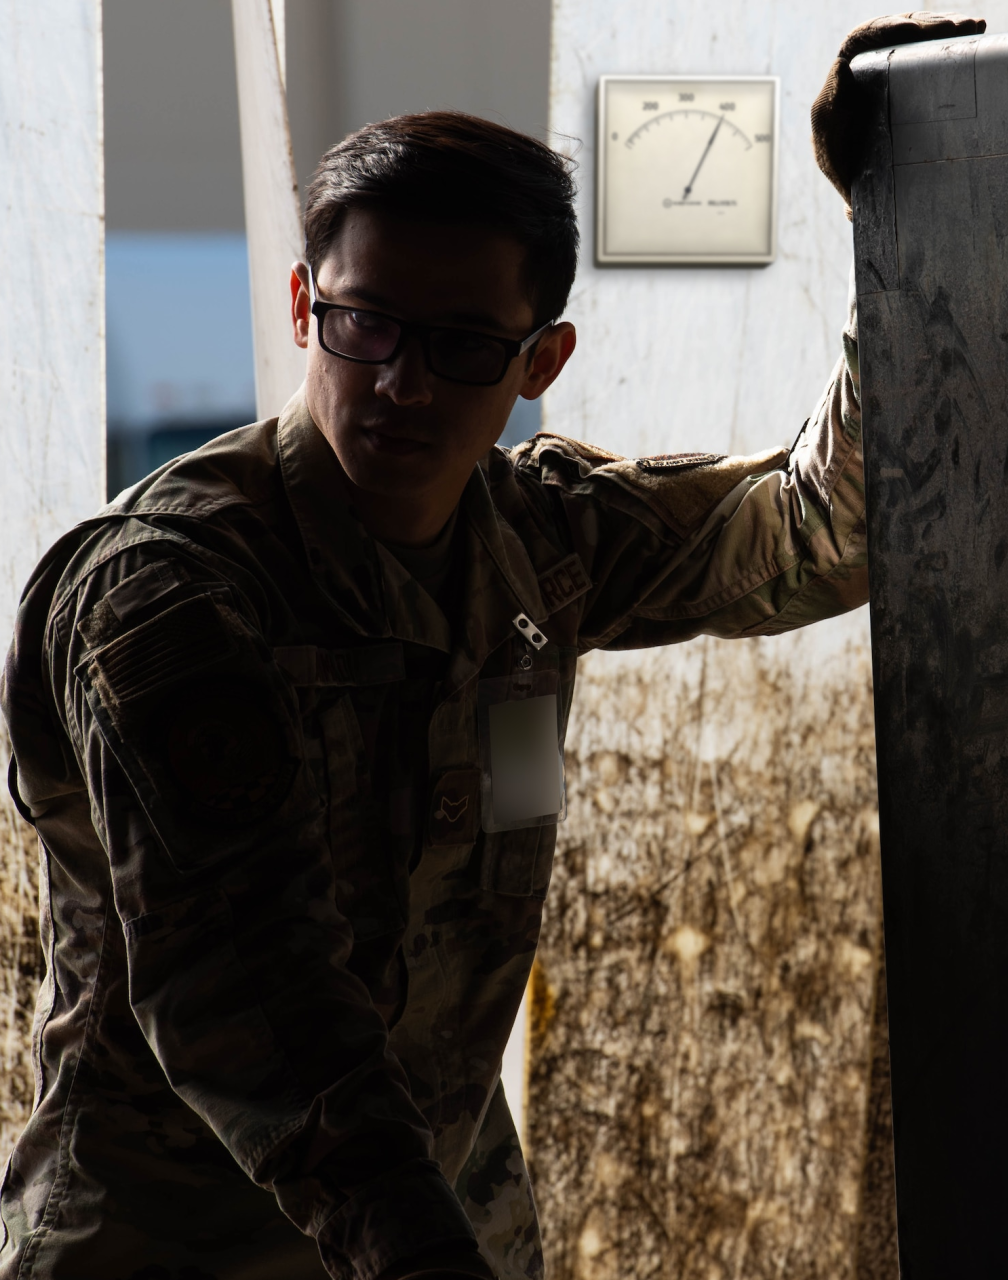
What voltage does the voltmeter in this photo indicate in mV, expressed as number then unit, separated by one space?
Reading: 400 mV
